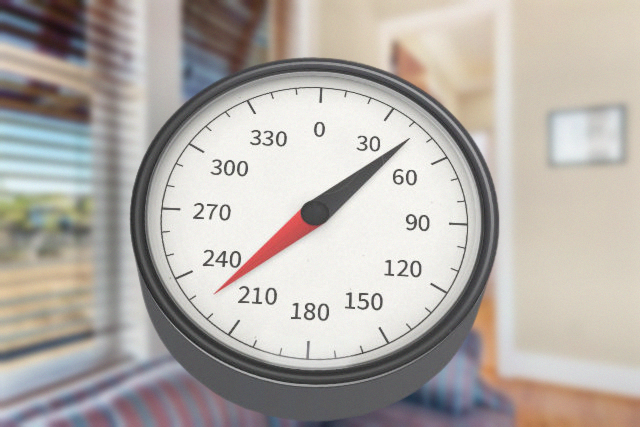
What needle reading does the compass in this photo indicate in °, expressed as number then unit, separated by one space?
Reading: 225 °
